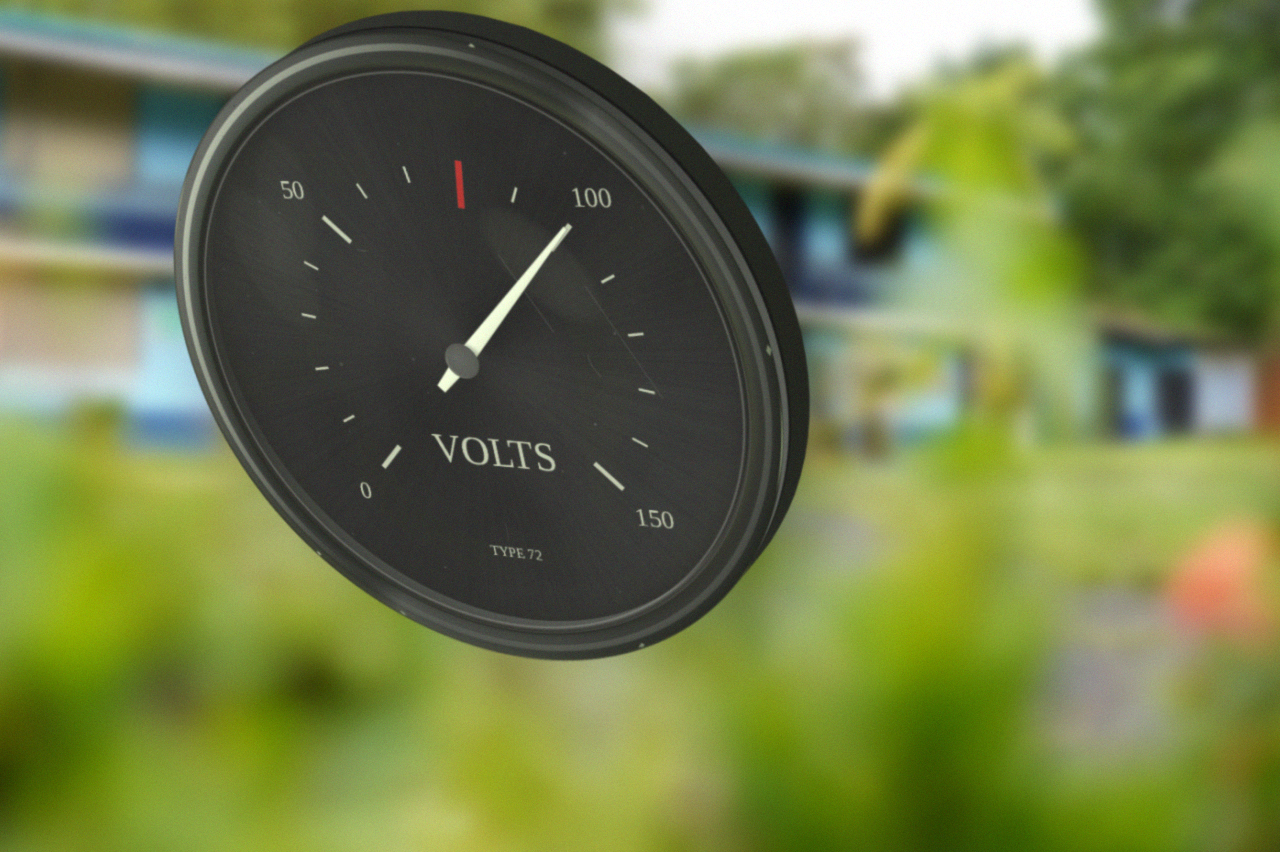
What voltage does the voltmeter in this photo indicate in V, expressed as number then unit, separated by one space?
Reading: 100 V
